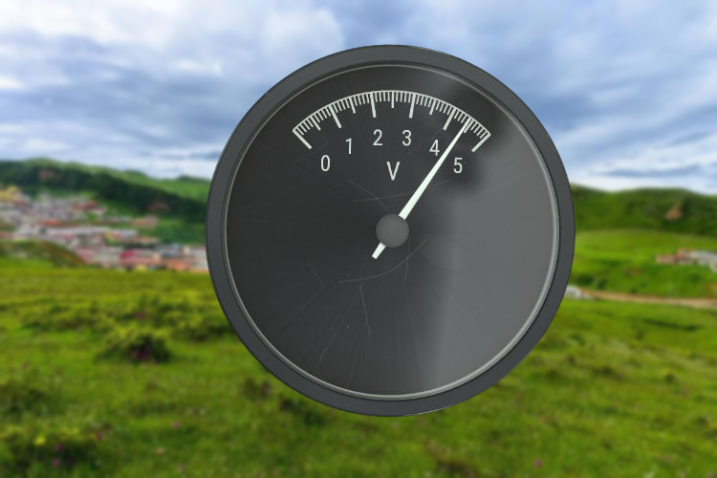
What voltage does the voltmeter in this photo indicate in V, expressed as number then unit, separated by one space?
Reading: 4.4 V
